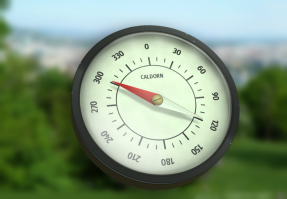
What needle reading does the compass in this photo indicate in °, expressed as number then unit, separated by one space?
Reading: 300 °
